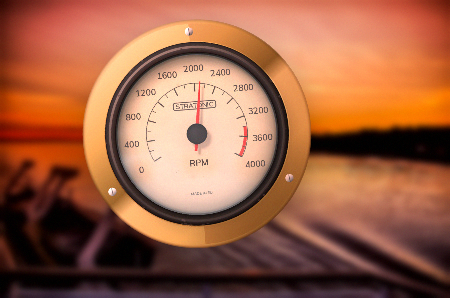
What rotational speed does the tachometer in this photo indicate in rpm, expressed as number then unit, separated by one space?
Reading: 2100 rpm
